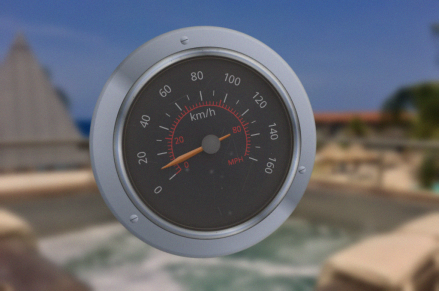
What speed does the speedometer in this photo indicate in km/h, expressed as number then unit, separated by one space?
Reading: 10 km/h
